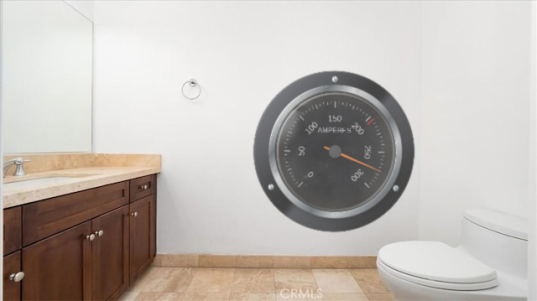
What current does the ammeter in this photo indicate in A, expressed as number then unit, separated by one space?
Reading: 275 A
